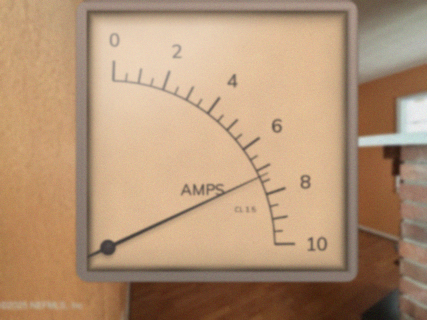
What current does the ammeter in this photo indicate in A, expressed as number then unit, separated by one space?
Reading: 7.25 A
